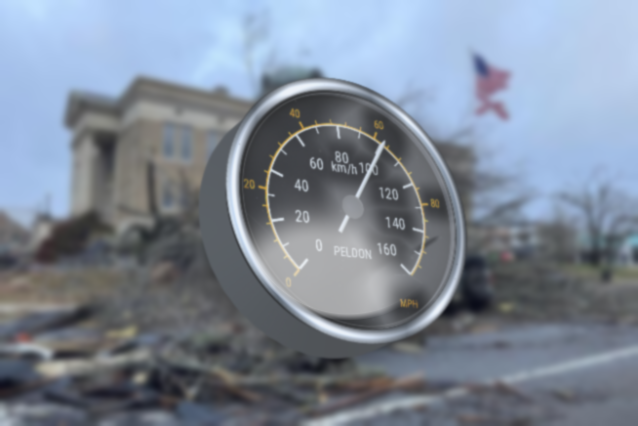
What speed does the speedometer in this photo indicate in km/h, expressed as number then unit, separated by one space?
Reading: 100 km/h
